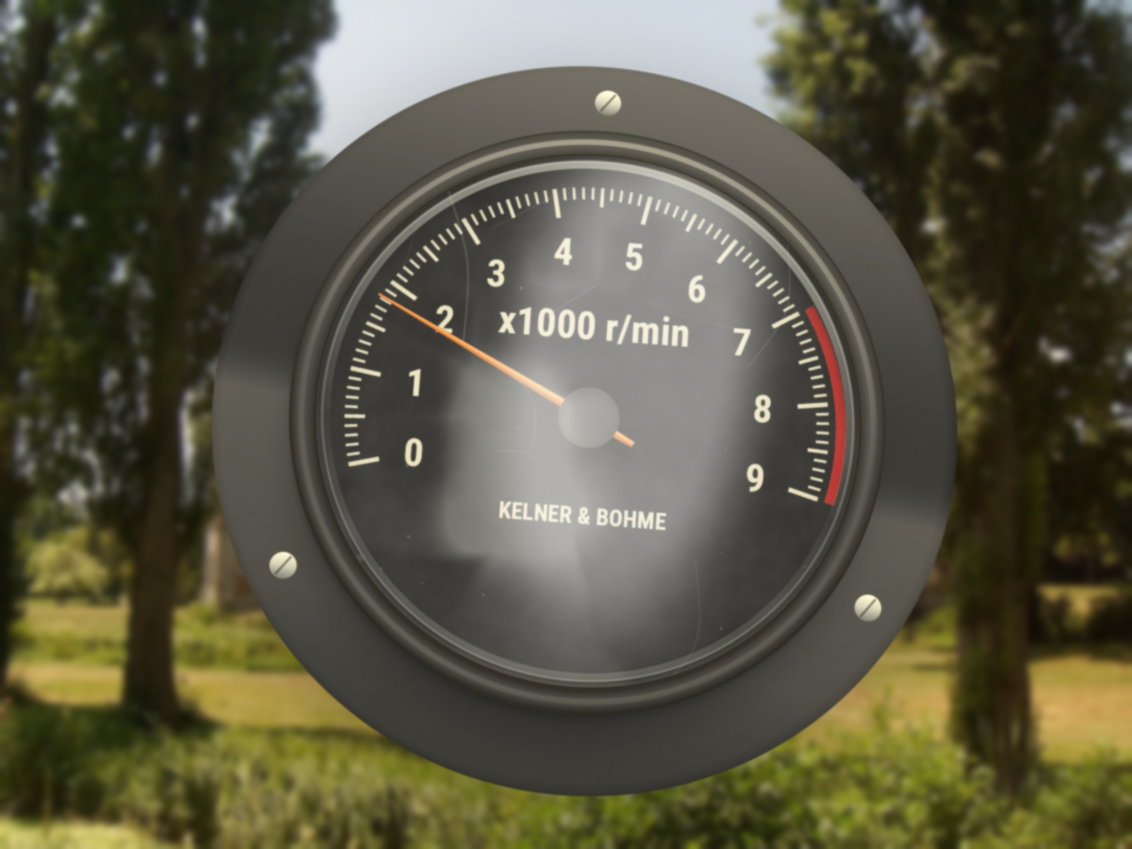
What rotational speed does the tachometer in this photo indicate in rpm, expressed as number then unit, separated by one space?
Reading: 1800 rpm
